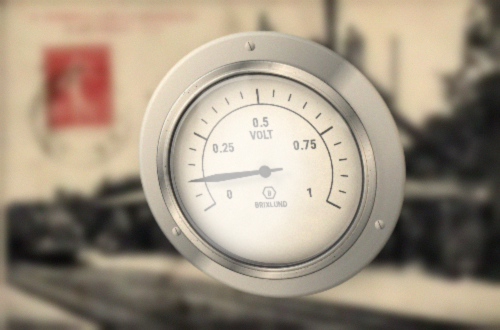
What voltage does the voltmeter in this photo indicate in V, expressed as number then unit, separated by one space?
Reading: 0.1 V
